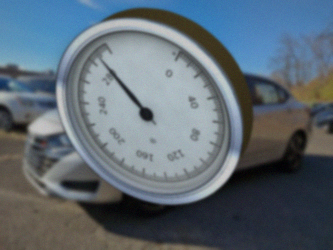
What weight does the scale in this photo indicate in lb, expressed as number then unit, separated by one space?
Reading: 290 lb
